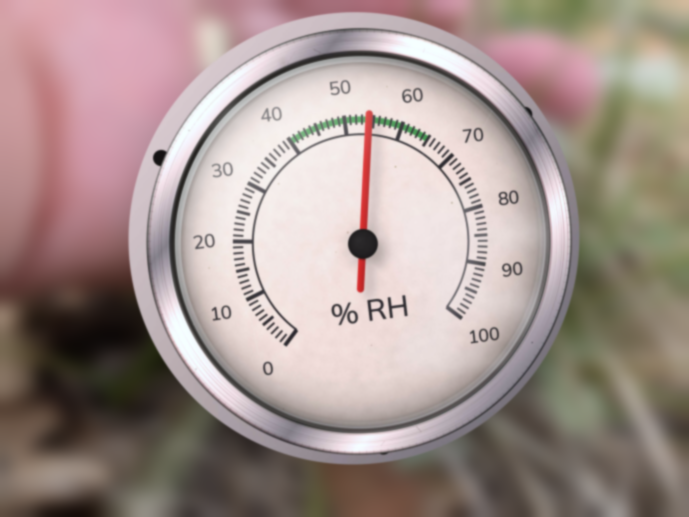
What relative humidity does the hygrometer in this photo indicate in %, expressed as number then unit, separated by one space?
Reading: 54 %
